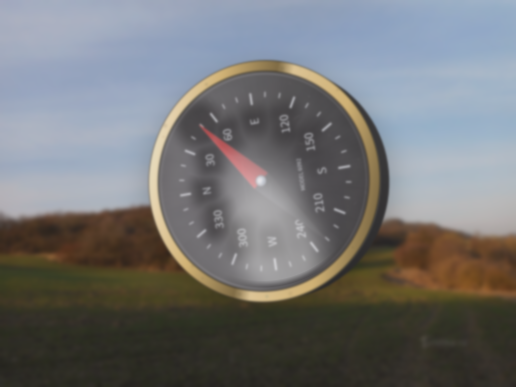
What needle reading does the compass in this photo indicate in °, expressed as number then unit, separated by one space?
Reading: 50 °
